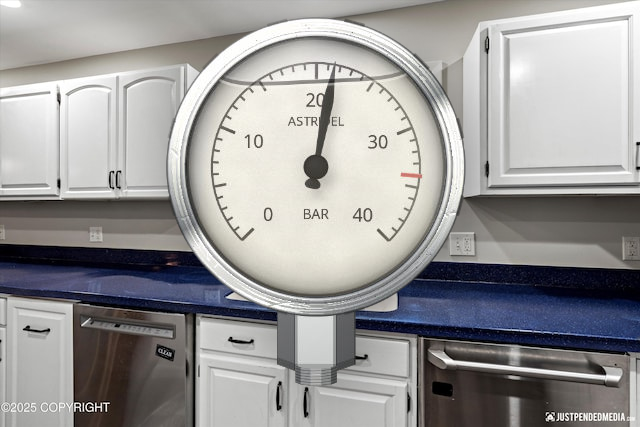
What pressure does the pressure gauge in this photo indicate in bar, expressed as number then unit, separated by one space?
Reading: 21.5 bar
